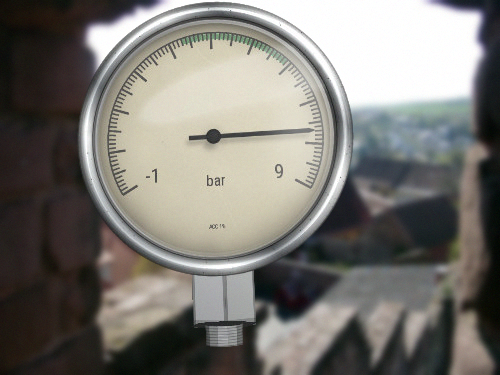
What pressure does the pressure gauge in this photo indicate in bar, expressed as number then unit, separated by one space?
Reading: 7.7 bar
